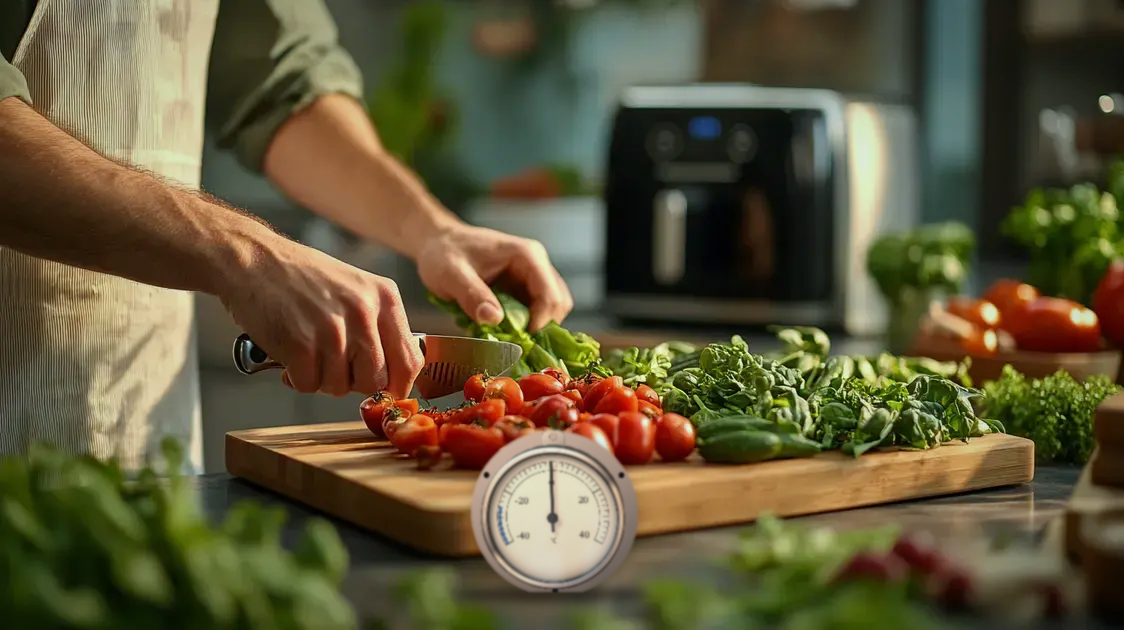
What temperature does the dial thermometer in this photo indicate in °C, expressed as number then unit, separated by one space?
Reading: 0 °C
